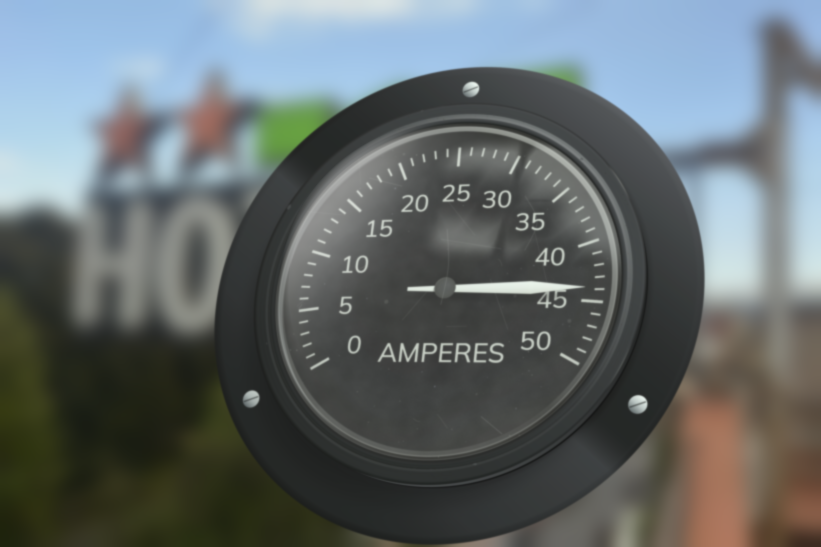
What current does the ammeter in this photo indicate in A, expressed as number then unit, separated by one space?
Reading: 44 A
